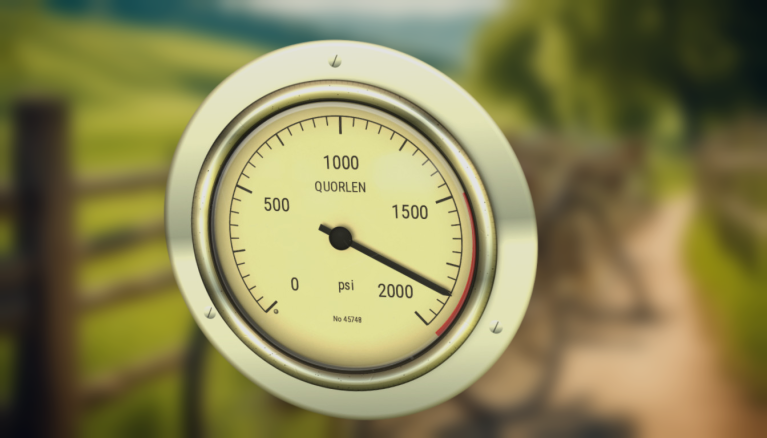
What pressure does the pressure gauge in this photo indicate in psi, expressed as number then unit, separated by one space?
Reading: 1850 psi
